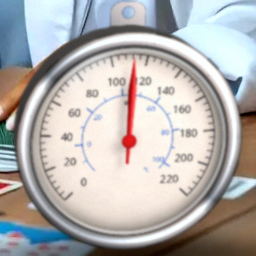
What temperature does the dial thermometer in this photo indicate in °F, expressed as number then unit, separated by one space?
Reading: 112 °F
